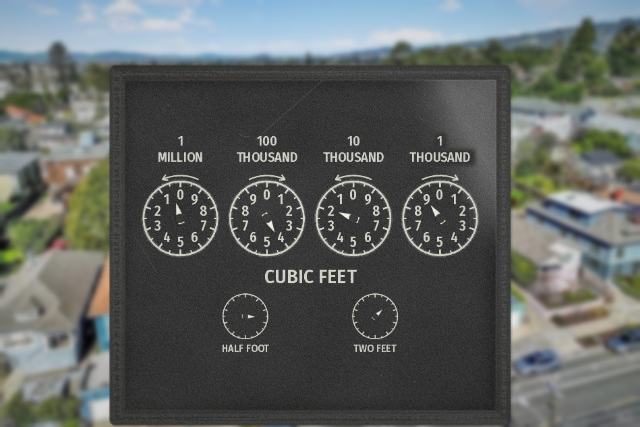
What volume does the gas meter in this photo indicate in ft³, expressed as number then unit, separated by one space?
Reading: 41900 ft³
